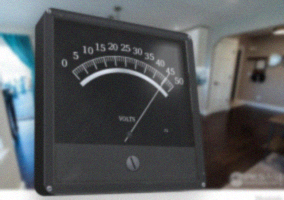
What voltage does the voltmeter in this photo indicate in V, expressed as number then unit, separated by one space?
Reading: 45 V
